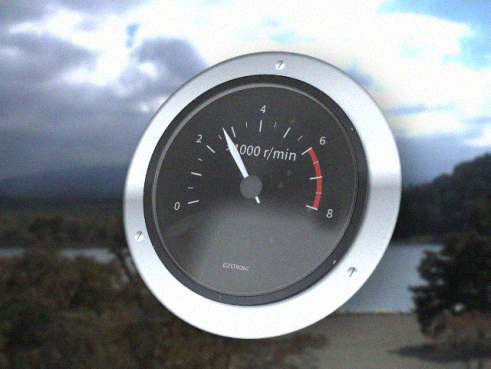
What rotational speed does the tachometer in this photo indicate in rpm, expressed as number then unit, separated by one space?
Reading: 2750 rpm
